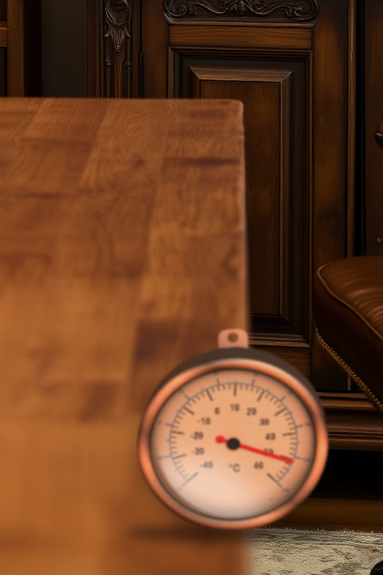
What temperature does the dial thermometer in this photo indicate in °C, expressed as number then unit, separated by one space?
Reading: 50 °C
